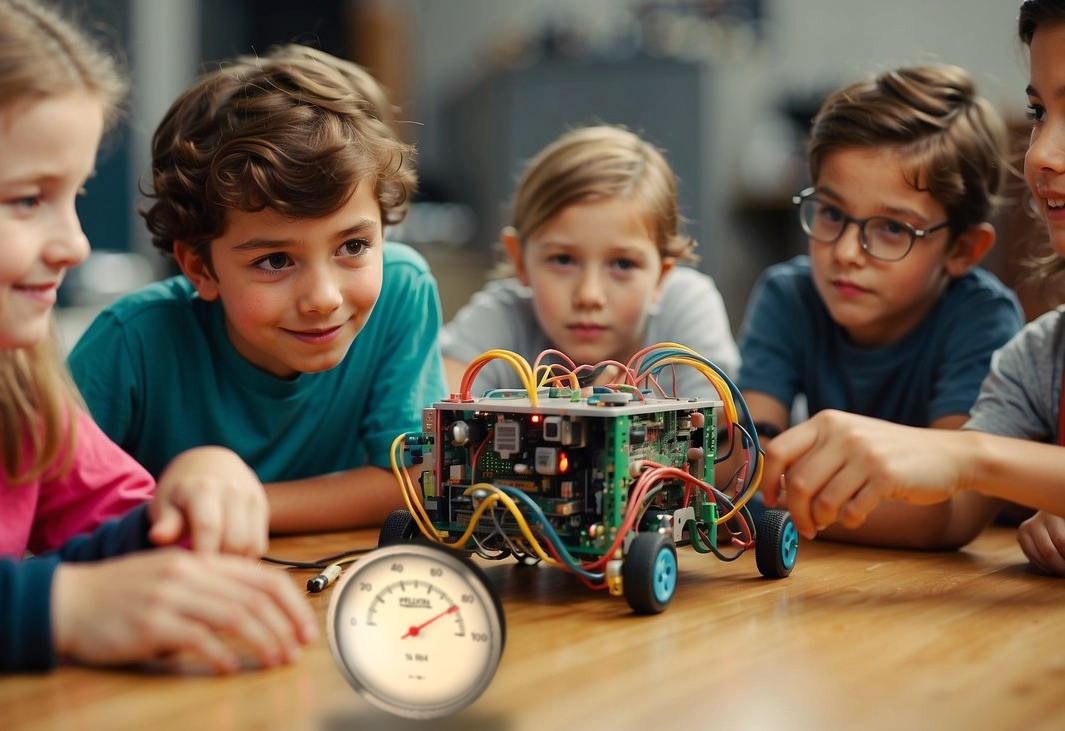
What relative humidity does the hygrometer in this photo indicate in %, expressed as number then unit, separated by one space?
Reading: 80 %
